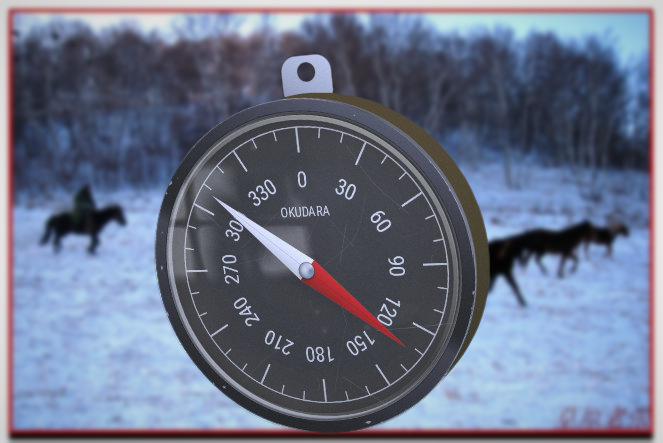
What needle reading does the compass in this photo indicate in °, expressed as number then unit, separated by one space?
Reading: 130 °
